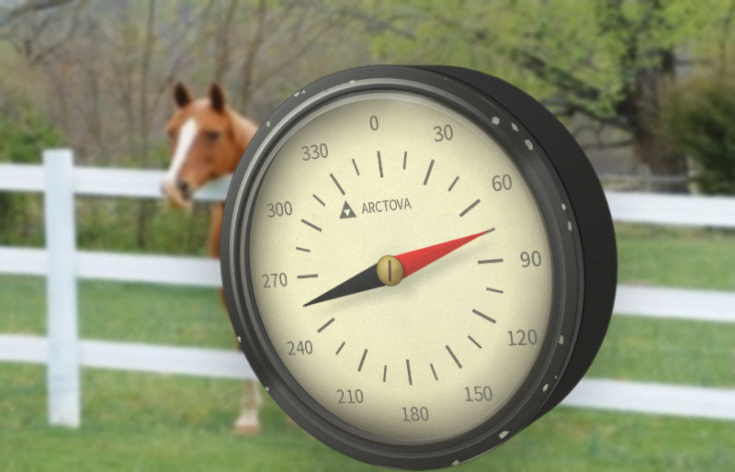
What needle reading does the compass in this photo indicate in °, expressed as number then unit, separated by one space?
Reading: 75 °
